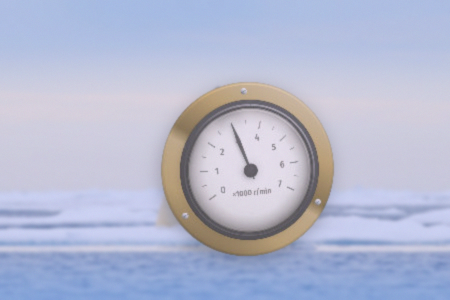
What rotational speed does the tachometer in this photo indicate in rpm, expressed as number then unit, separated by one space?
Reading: 3000 rpm
